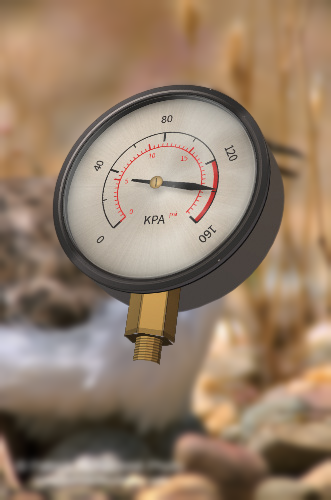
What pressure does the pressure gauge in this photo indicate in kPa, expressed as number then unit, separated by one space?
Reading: 140 kPa
